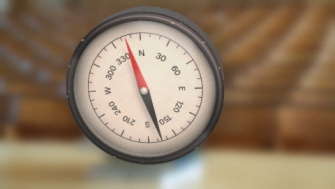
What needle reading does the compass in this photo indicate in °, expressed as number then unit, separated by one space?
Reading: 345 °
